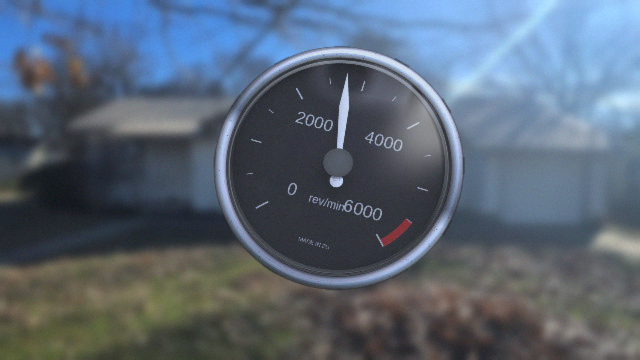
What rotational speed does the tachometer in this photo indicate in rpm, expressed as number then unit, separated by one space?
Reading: 2750 rpm
